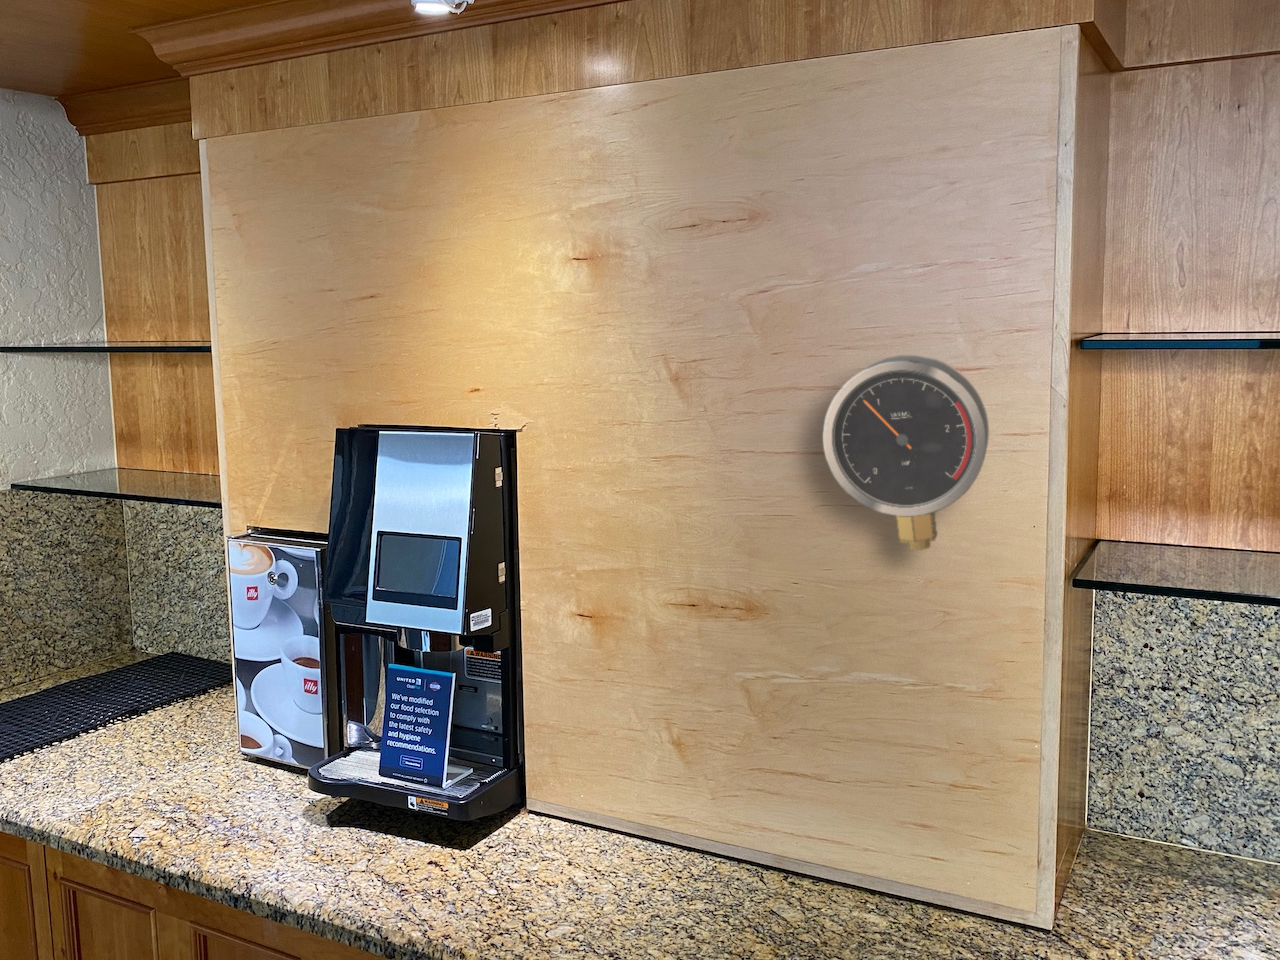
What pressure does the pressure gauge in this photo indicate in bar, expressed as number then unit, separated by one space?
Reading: 0.9 bar
